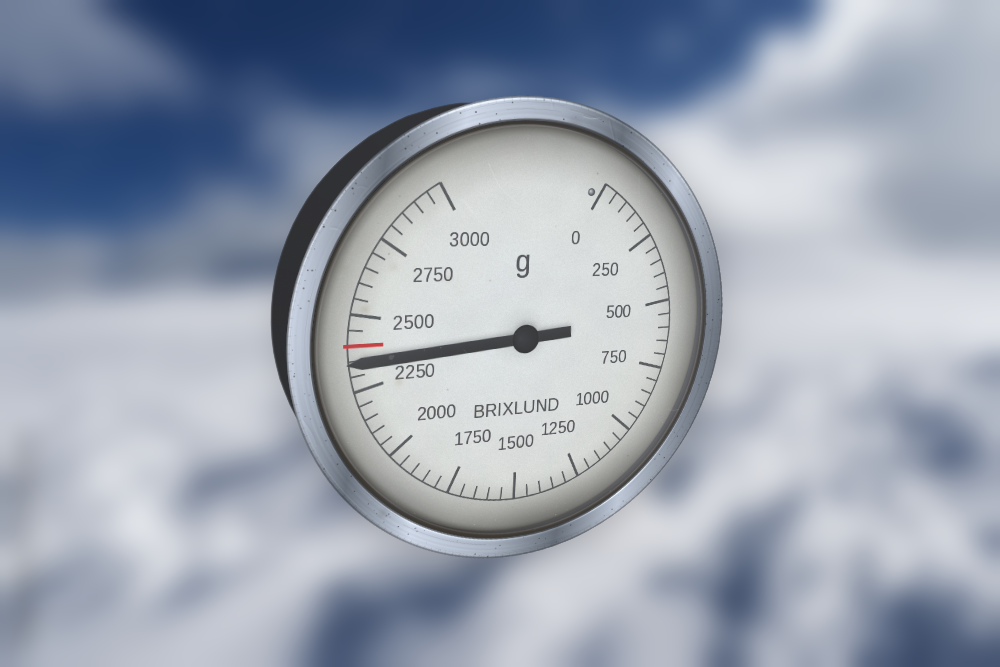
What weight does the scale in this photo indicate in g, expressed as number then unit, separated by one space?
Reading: 2350 g
